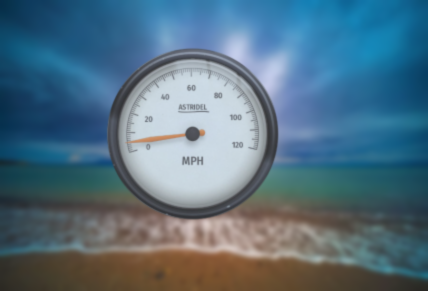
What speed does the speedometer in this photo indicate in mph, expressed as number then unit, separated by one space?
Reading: 5 mph
